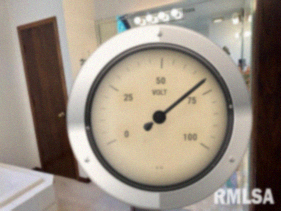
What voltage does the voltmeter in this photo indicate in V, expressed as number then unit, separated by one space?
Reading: 70 V
